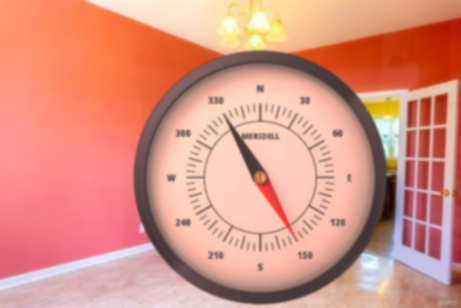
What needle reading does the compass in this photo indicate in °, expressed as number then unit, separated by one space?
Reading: 150 °
